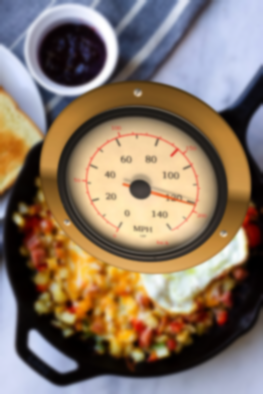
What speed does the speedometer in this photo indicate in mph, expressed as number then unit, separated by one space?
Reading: 120 mph
